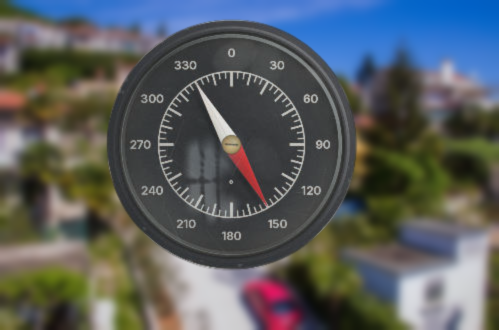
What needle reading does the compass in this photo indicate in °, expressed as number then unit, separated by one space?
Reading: 150 °
